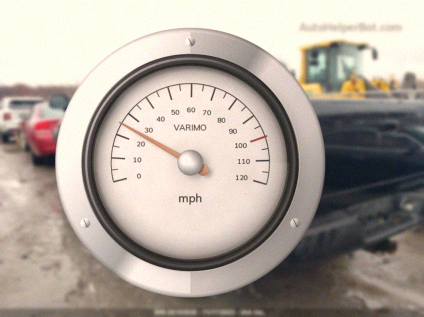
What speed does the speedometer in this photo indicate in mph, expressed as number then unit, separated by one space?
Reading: 25 mph
